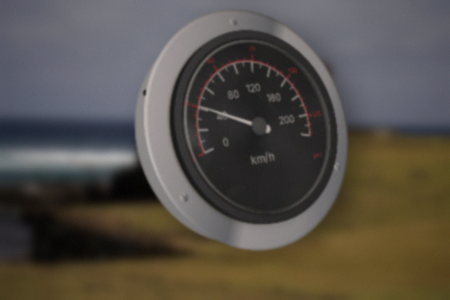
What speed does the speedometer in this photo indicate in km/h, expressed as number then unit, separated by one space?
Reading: 40 km/h
